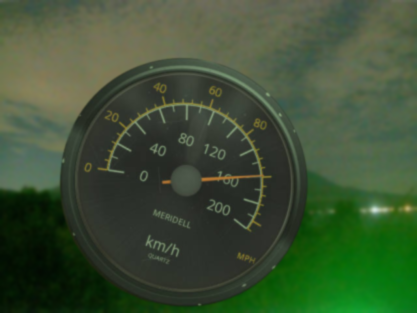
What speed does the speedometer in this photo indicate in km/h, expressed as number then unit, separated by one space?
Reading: 160 km/h
